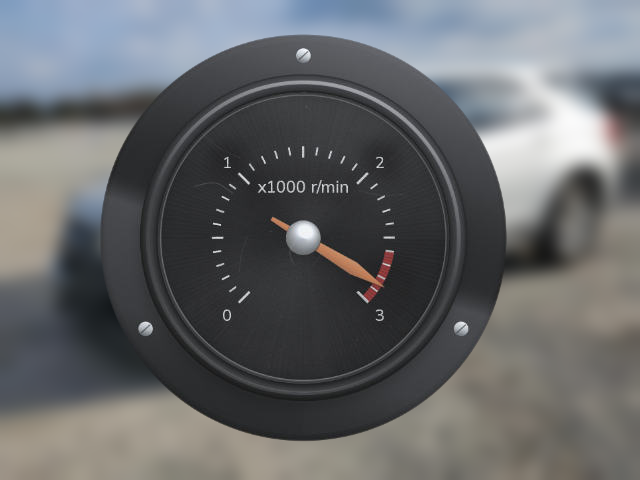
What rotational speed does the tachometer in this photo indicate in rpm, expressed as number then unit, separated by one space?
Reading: 2850 rpm
